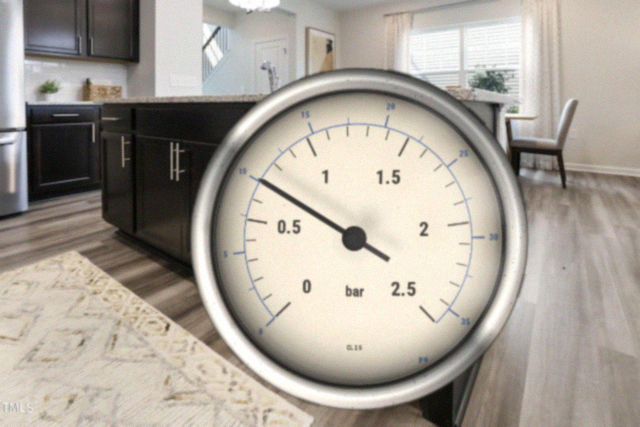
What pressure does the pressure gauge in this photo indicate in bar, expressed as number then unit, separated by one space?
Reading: 0.7 bar
